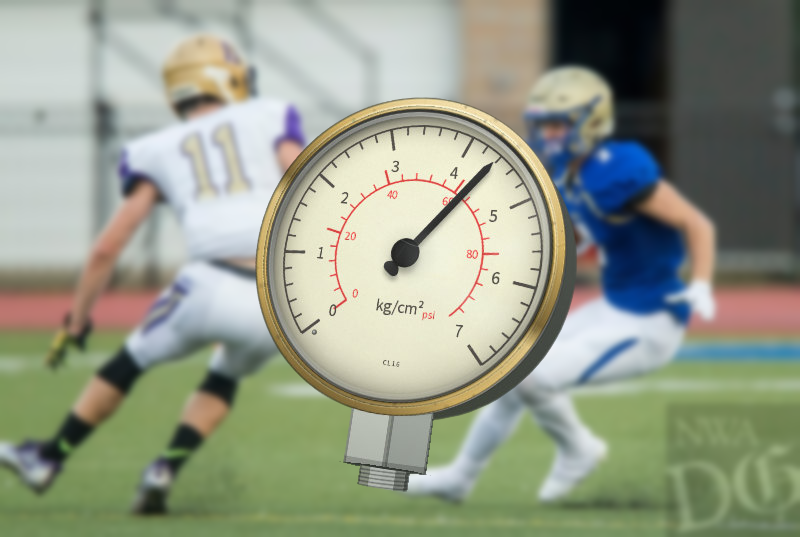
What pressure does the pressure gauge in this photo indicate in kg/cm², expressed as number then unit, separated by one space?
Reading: 4.4 kg/cm²
